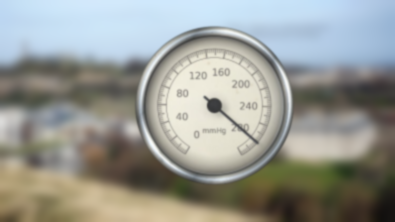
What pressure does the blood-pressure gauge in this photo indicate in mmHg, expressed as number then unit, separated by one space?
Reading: 280 mmHg
